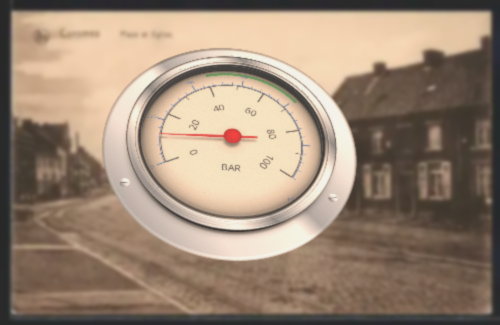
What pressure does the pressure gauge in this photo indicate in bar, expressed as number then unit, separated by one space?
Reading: 10 bar
